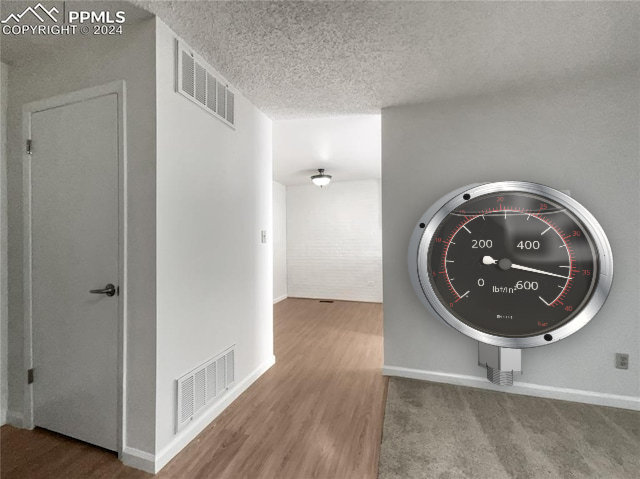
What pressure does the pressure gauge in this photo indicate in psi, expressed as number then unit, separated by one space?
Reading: 525 psi
